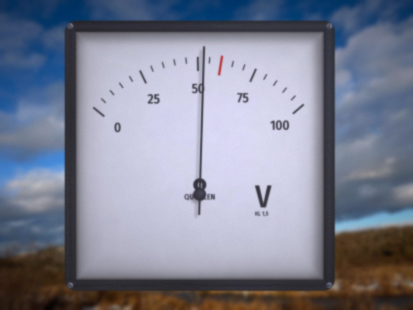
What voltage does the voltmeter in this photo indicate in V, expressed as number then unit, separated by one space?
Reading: 52.5 V
